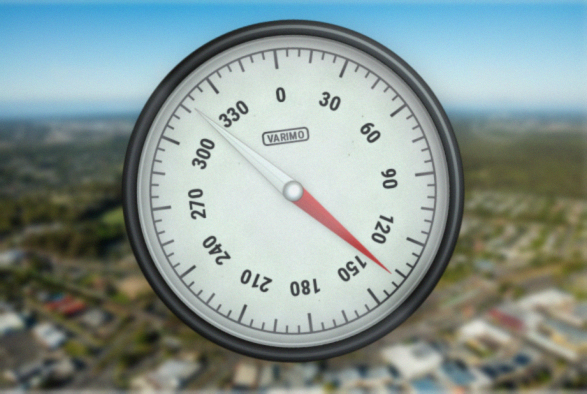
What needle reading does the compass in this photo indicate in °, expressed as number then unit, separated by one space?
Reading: 137.5 °
